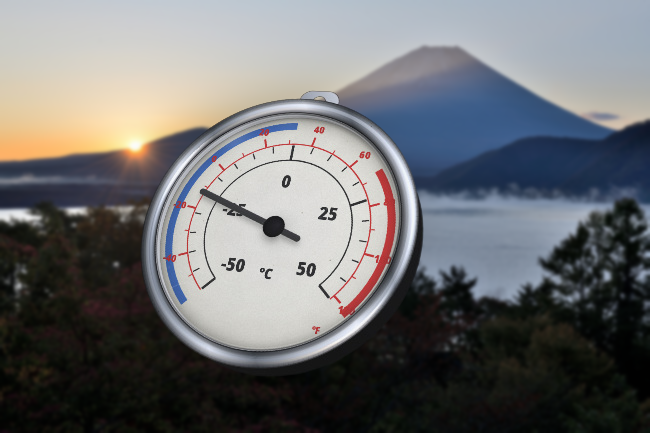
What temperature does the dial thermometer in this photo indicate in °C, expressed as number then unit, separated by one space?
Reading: -25 °C
